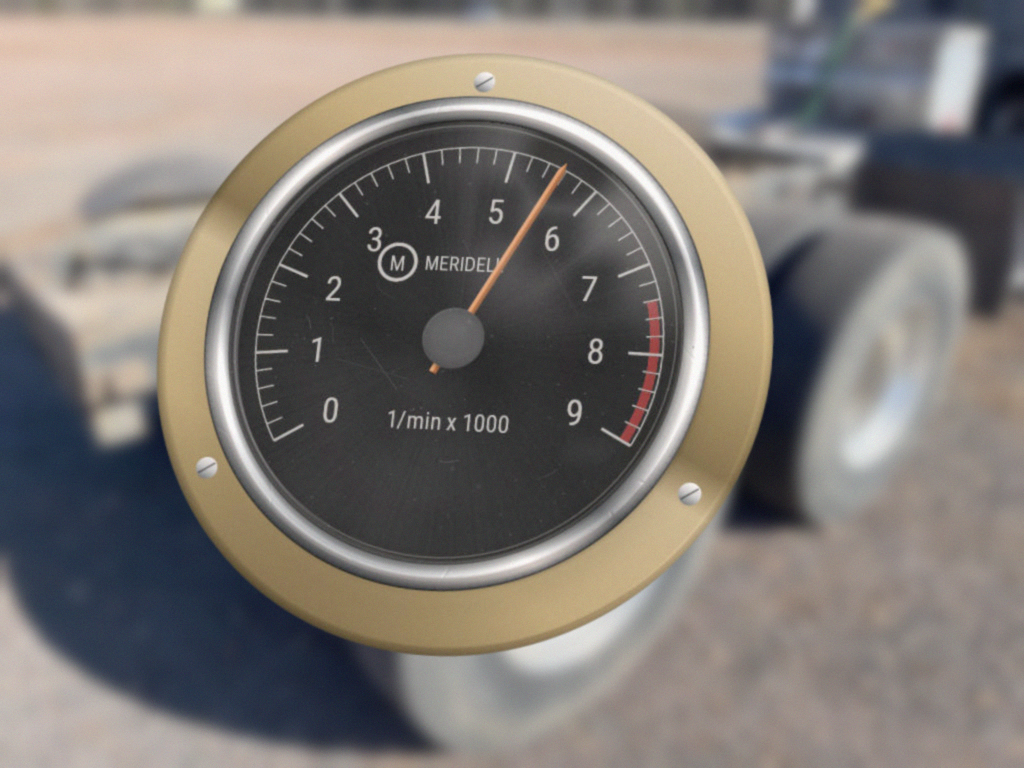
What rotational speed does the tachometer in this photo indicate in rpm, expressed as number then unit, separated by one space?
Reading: 5600 rpm
